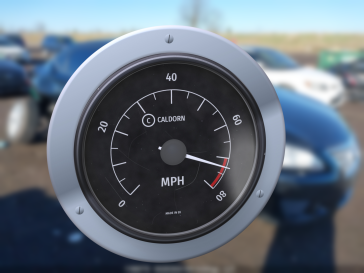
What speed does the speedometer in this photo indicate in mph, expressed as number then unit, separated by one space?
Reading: 72.5 mph
